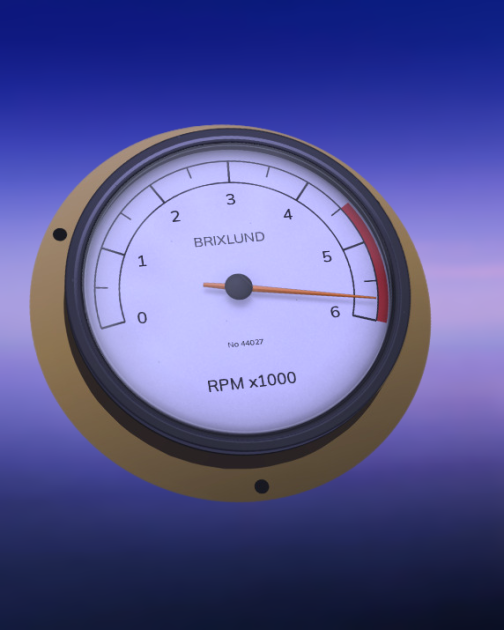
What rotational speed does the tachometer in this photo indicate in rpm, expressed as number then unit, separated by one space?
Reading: 5750 rpm
